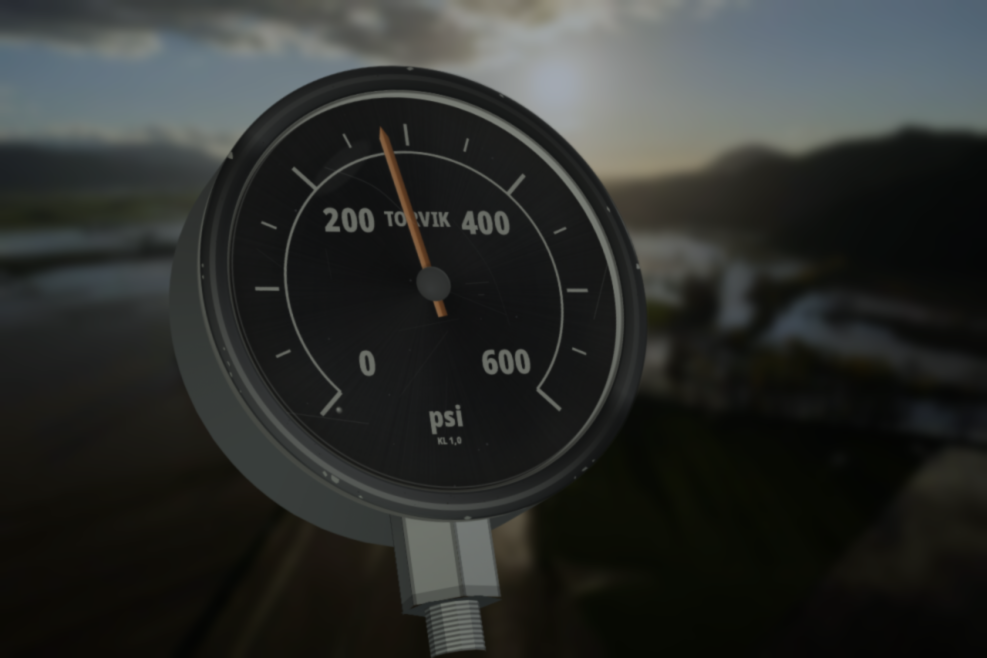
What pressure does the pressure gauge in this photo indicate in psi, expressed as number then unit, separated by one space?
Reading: 275 psi
